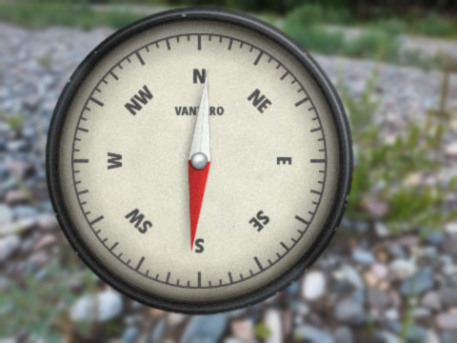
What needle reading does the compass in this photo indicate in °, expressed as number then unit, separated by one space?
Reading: 185 °
